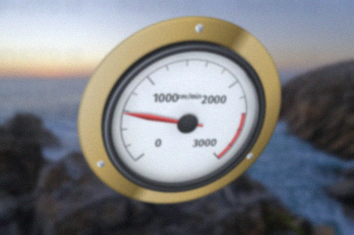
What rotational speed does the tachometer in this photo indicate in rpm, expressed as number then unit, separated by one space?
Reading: 600 rpm
